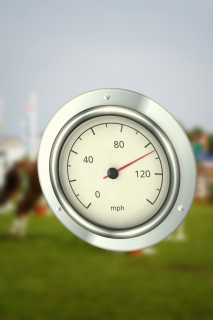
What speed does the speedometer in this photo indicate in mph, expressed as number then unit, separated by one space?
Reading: 105 mph
